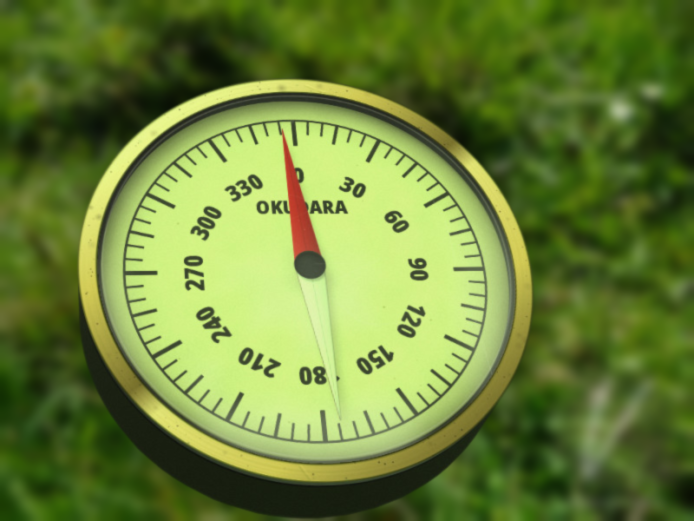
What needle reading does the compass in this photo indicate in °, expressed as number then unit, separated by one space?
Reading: 355 °
